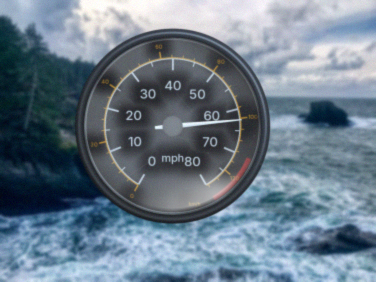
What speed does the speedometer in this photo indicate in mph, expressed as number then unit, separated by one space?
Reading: 62.5 mph
